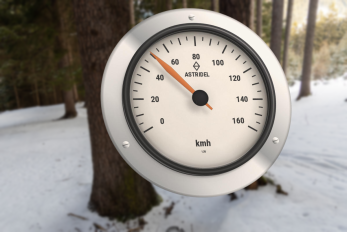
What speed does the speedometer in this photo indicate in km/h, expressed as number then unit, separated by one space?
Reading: 50 km/h
